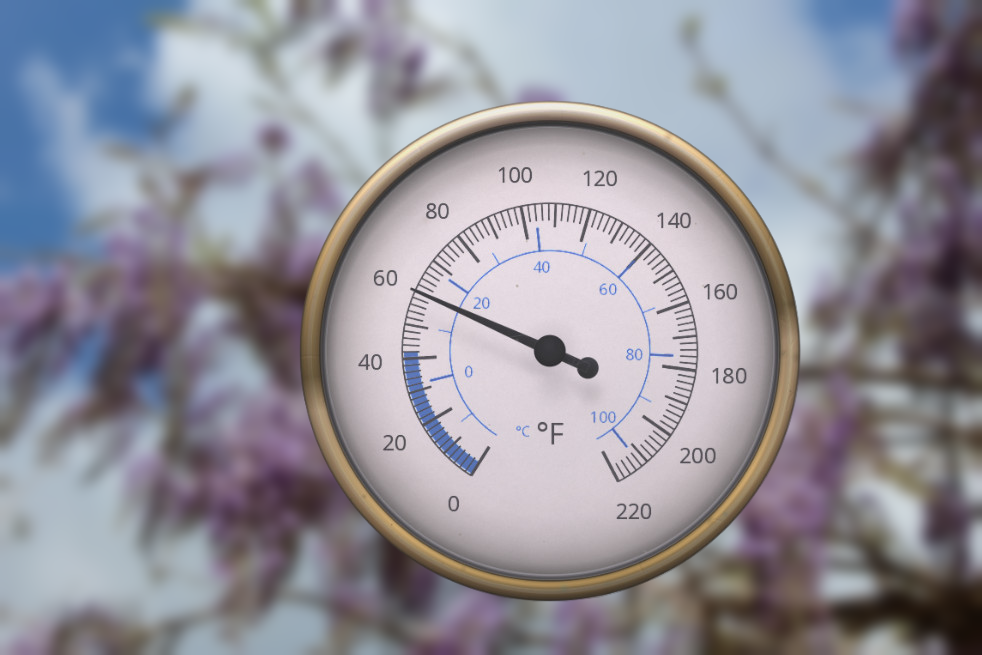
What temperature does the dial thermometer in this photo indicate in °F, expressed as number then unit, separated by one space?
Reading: 60 °F
